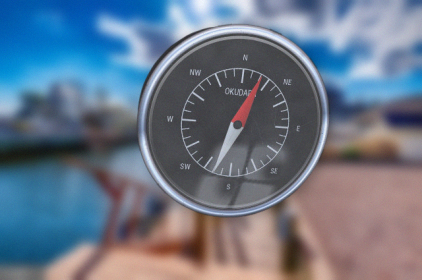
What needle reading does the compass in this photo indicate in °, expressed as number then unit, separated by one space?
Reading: 20 °
